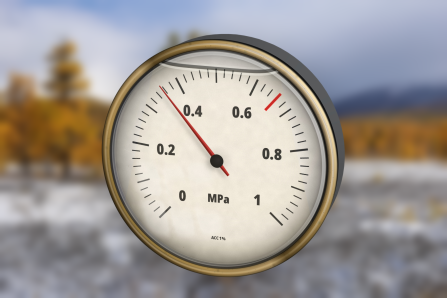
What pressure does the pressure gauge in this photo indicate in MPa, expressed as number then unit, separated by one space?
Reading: 0.36 MPa
